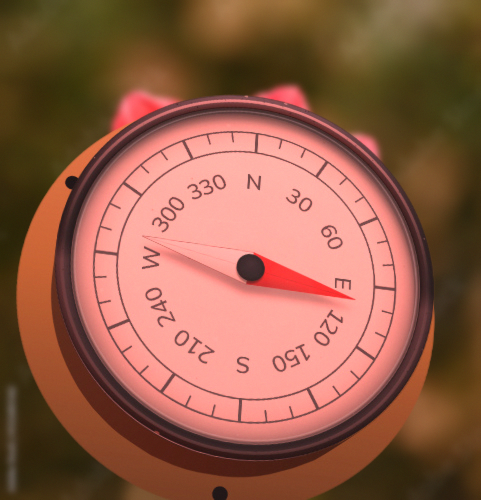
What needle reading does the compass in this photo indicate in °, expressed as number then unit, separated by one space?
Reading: 100 °
